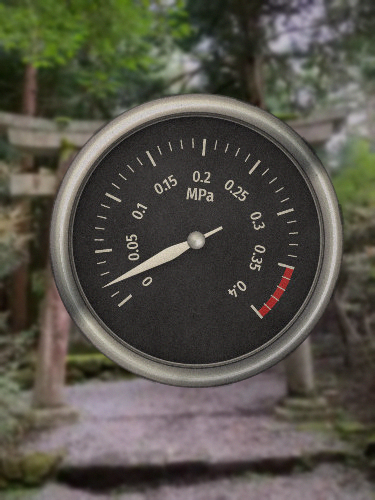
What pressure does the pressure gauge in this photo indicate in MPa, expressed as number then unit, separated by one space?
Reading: 0.02 MPa
